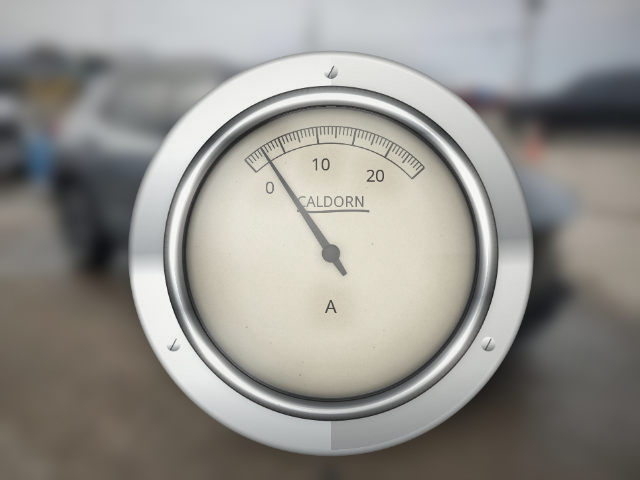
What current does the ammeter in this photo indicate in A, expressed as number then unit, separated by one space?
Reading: 2.5 A
